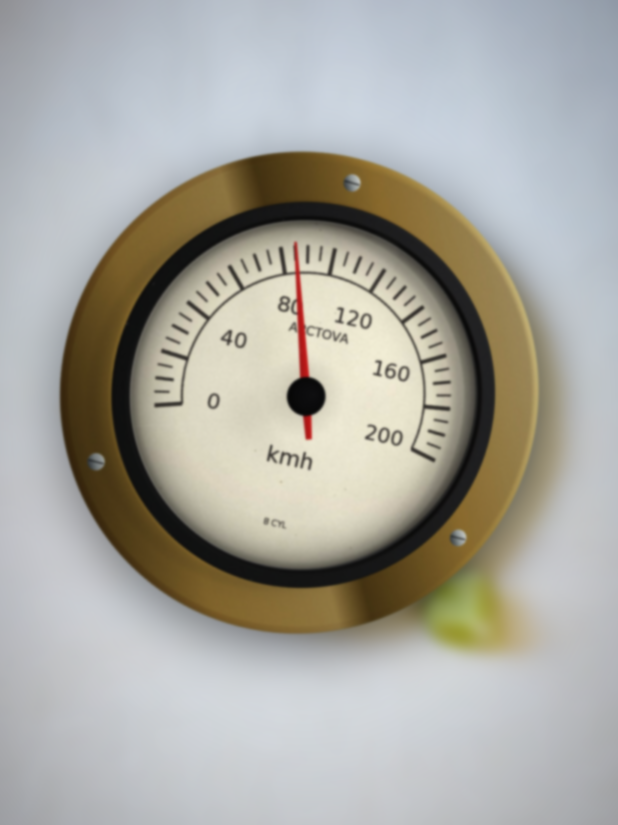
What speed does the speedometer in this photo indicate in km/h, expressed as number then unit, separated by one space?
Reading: 85 km/h
